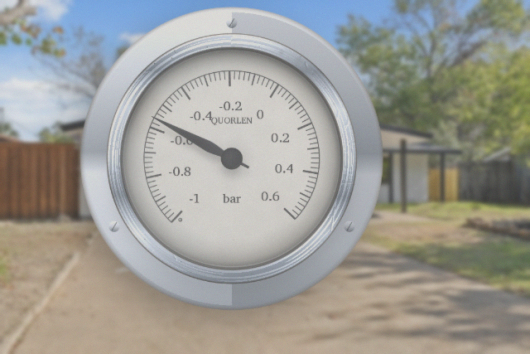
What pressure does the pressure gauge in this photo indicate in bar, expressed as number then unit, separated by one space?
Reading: -0.56 bar
